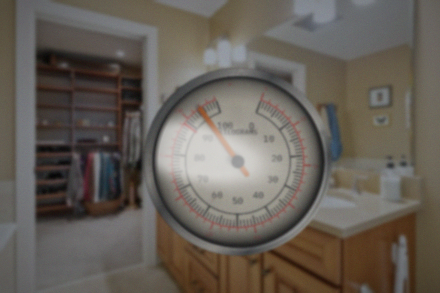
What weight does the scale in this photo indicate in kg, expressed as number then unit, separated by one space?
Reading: 95 kg
